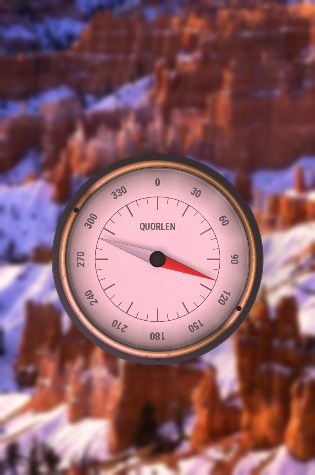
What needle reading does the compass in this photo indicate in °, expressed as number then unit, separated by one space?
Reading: 110 °
